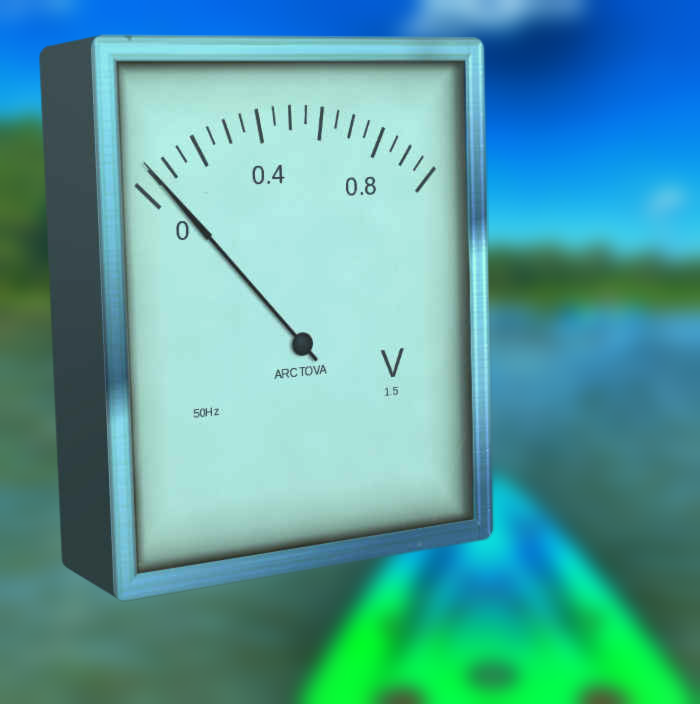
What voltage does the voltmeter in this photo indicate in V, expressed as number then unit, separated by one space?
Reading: 0.05 V
